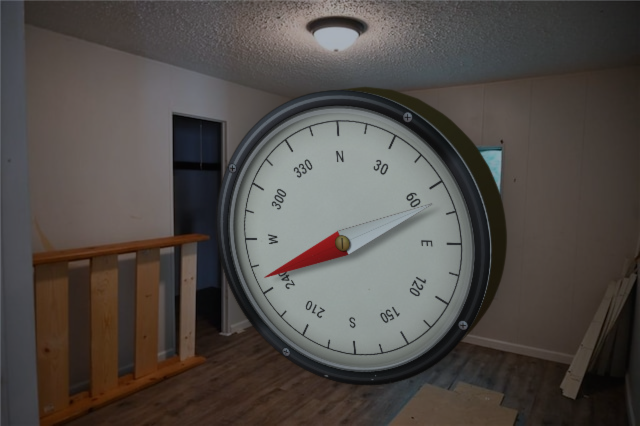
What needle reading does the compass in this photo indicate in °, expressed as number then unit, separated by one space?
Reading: 247.5 °
